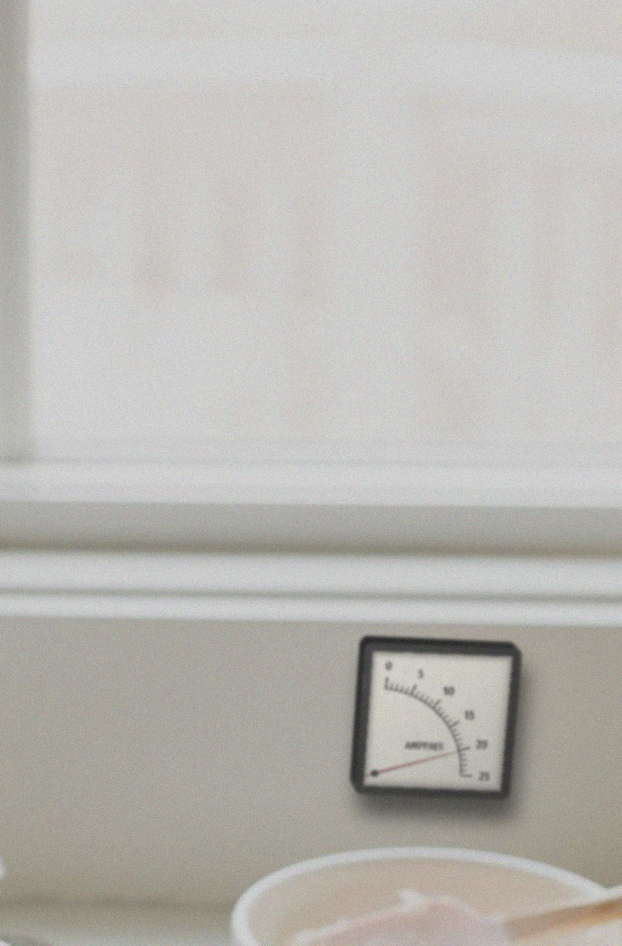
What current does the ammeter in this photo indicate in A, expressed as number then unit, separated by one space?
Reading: 20 A
